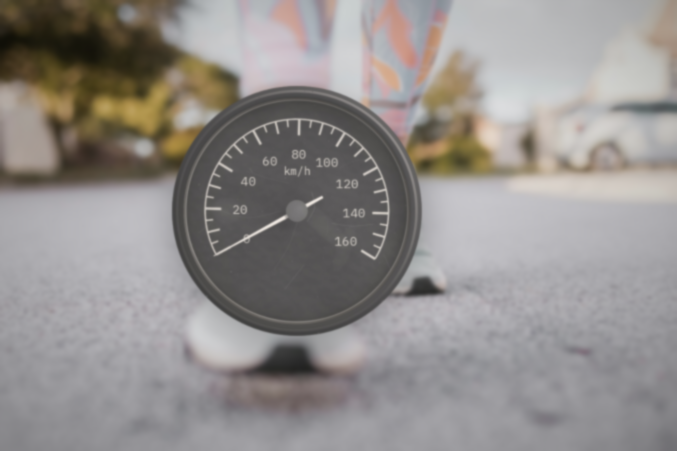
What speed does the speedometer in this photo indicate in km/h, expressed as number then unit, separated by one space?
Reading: 0 km/h
